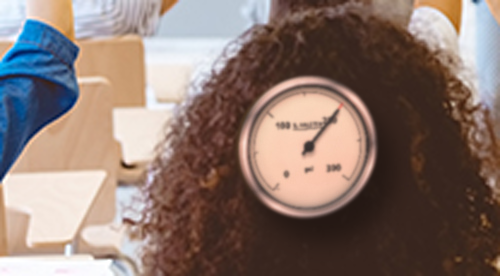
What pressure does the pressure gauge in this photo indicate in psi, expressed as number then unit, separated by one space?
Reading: 200 psi
